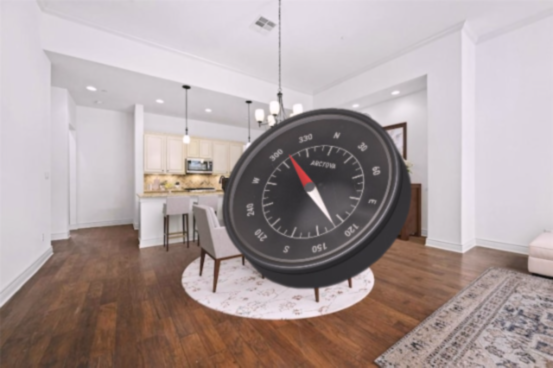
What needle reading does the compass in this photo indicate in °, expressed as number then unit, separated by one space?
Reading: 310 °
